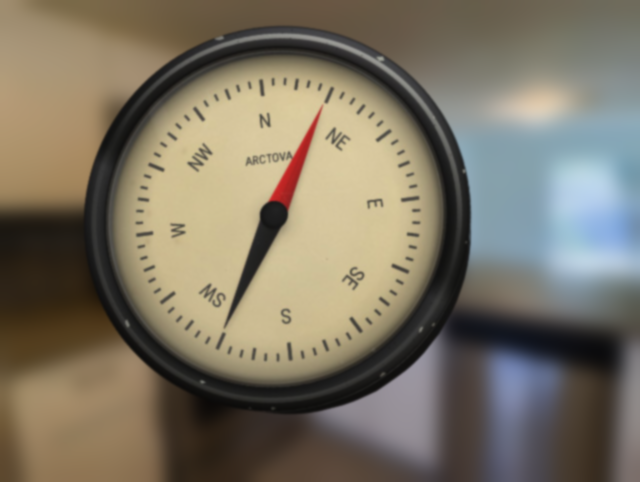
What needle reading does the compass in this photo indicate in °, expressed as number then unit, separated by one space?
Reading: 30 °
